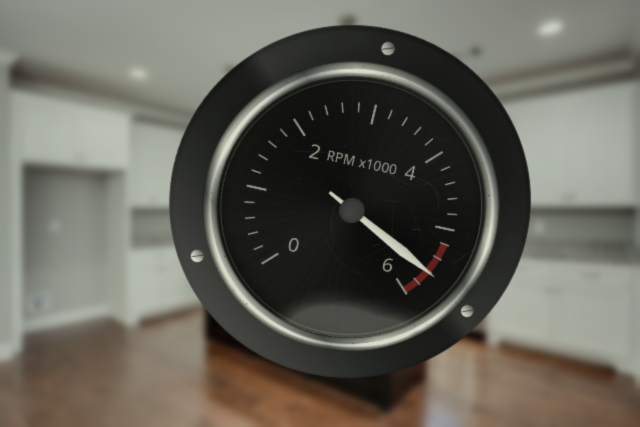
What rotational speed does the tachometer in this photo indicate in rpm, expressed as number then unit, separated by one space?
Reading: 5600 rpm
